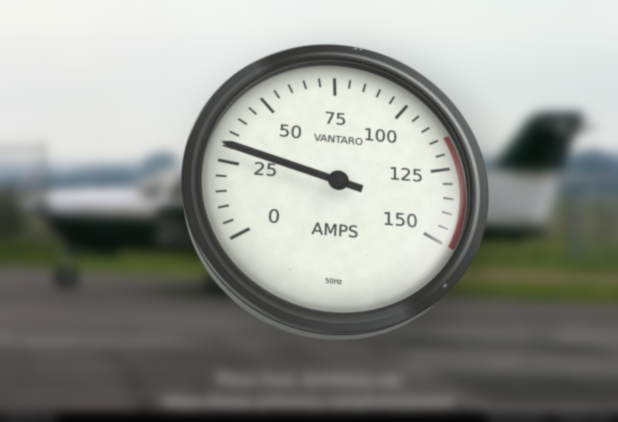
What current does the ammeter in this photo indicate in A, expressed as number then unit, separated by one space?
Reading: 30 A
